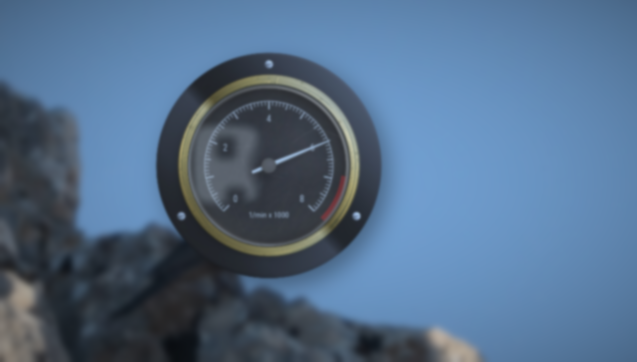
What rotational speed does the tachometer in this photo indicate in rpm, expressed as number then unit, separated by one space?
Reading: 6000 rpm
